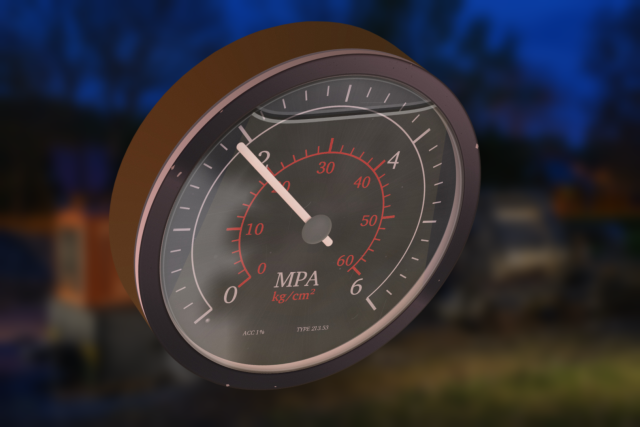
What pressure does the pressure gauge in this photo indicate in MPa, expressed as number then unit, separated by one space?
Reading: 1.9 MPa
